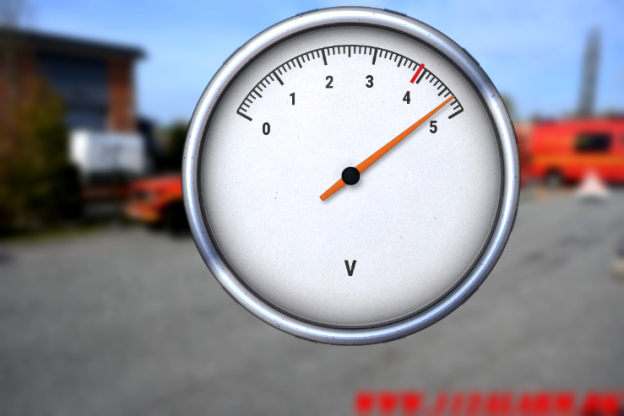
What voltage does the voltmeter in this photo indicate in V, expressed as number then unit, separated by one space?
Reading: 4.7 V
